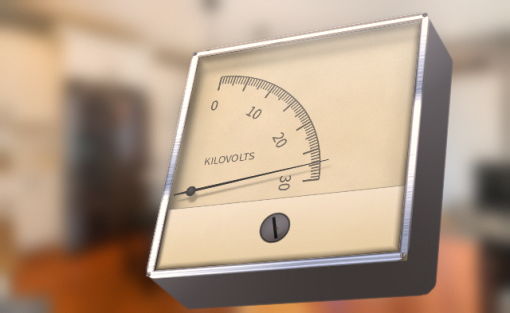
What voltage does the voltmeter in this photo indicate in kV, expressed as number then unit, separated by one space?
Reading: 27.5 kV
